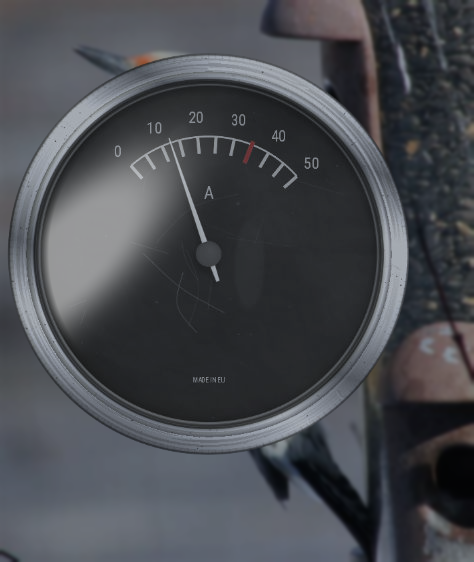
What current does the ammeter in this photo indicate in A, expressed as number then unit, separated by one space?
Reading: 12.5 A
